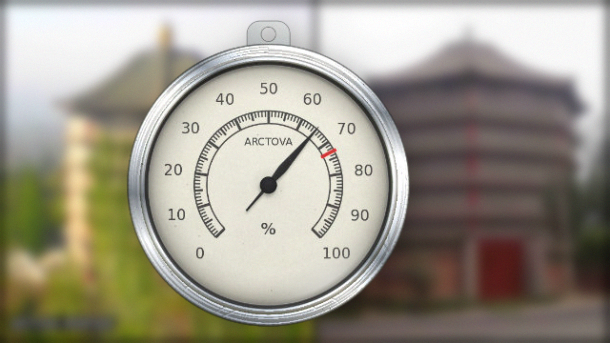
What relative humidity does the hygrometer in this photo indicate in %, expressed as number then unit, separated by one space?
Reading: 65 %
